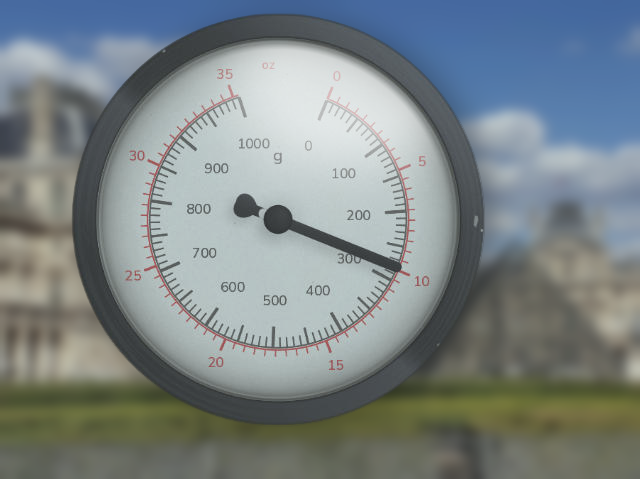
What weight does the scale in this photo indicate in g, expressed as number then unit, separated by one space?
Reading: 280 g
